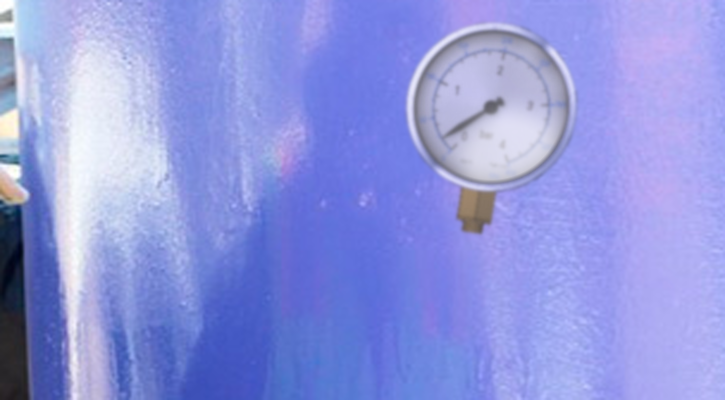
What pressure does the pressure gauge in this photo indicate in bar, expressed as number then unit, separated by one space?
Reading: 0.2 bar
